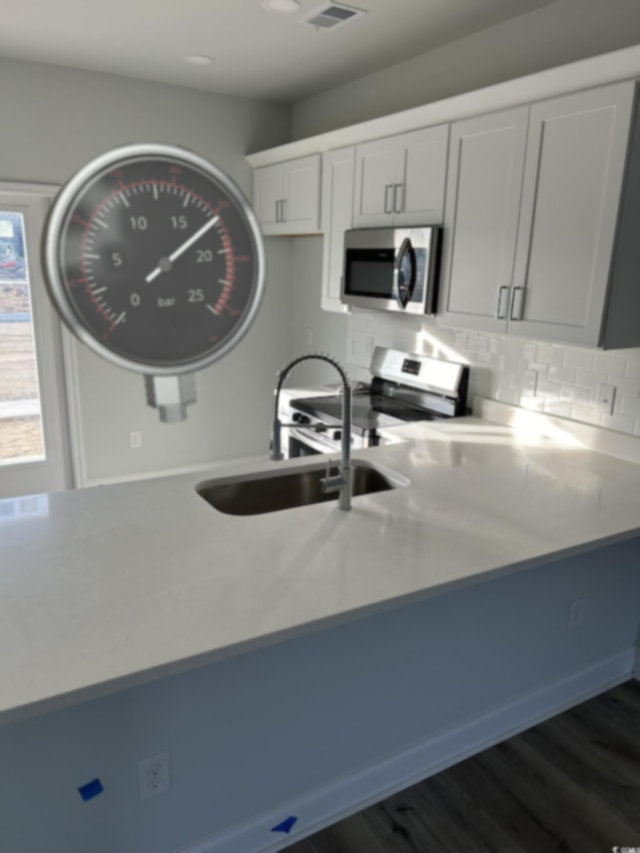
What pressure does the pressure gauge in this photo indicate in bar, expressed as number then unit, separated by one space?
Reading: 17.5 bar
